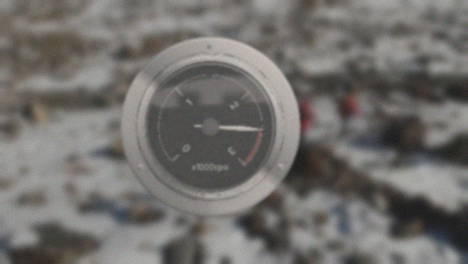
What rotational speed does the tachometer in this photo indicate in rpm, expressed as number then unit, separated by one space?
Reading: 2500 rpm
